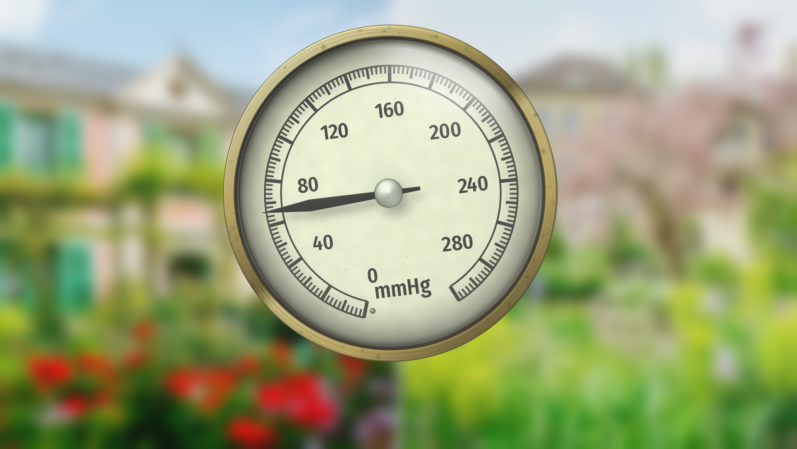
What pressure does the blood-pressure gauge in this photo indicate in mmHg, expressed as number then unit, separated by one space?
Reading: 66 mmHg
